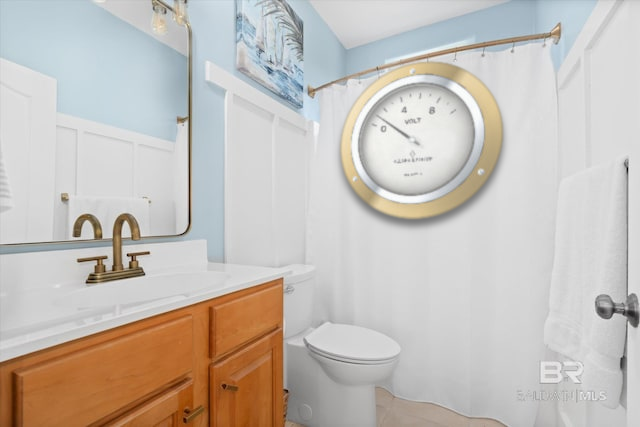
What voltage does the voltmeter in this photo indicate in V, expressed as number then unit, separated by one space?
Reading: 1 V
